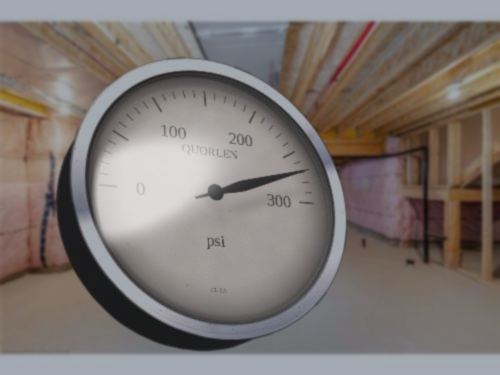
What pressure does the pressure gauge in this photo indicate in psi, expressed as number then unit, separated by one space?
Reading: 270 psi
